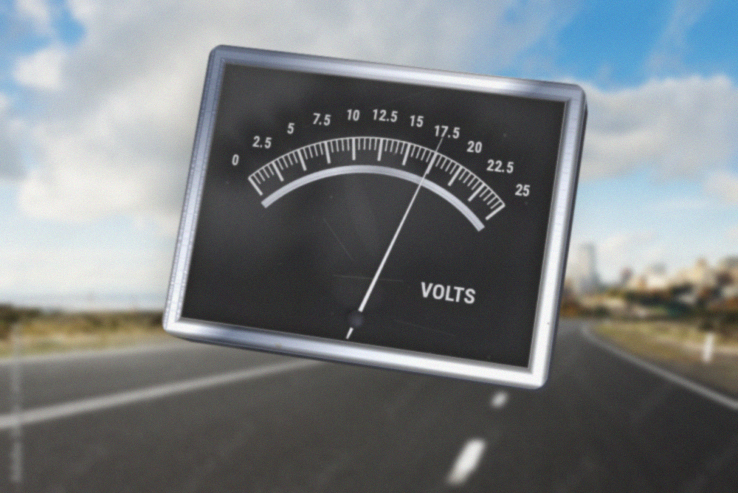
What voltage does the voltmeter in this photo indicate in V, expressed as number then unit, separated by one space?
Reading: 17.5 V
